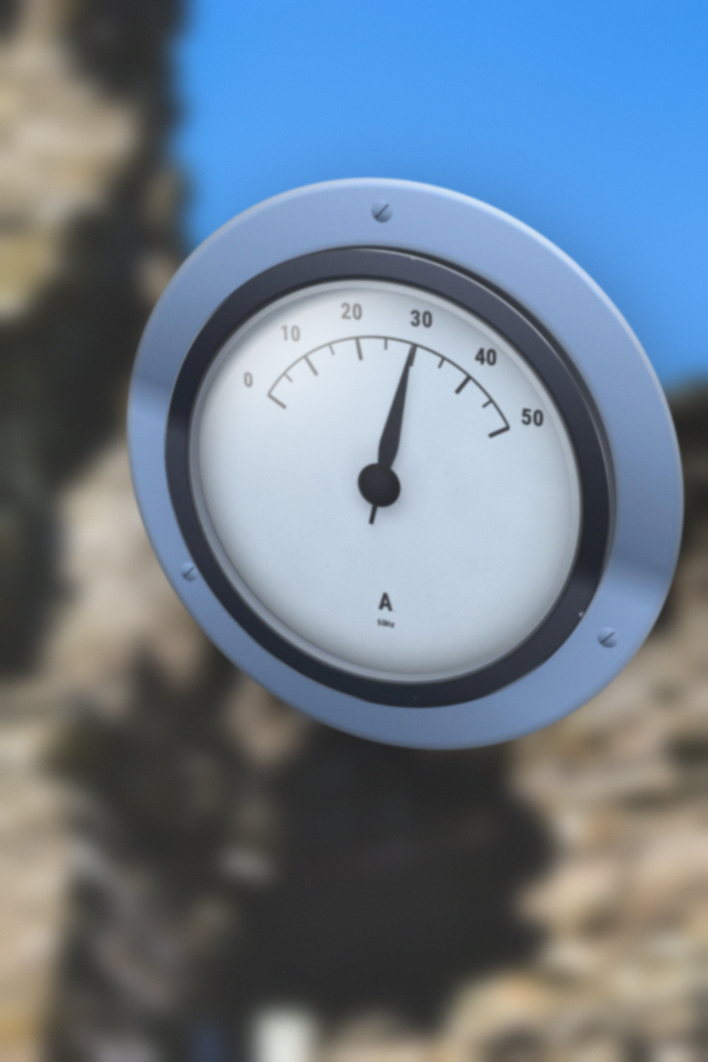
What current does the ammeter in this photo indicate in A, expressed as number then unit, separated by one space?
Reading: 30 A
